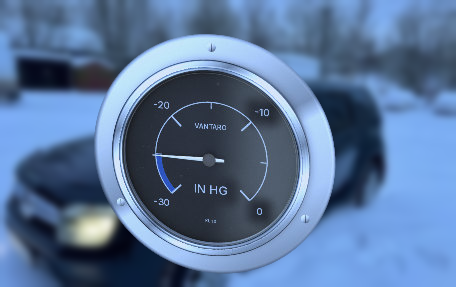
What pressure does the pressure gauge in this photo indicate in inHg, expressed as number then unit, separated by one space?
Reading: -25 inHg
